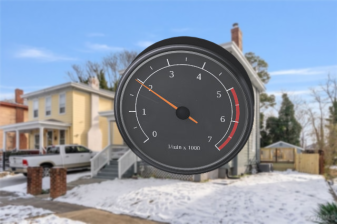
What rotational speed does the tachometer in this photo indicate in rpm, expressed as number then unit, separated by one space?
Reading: 2000 rpm
